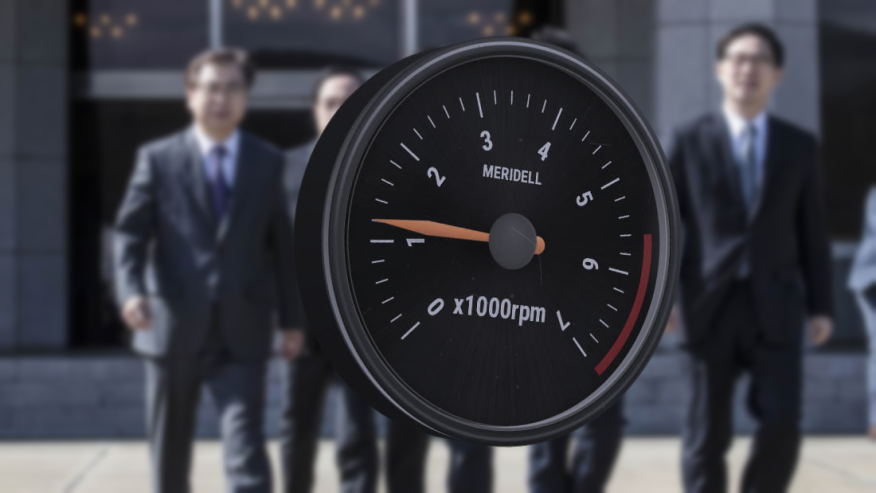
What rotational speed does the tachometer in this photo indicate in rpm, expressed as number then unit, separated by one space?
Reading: 1200 rpm
